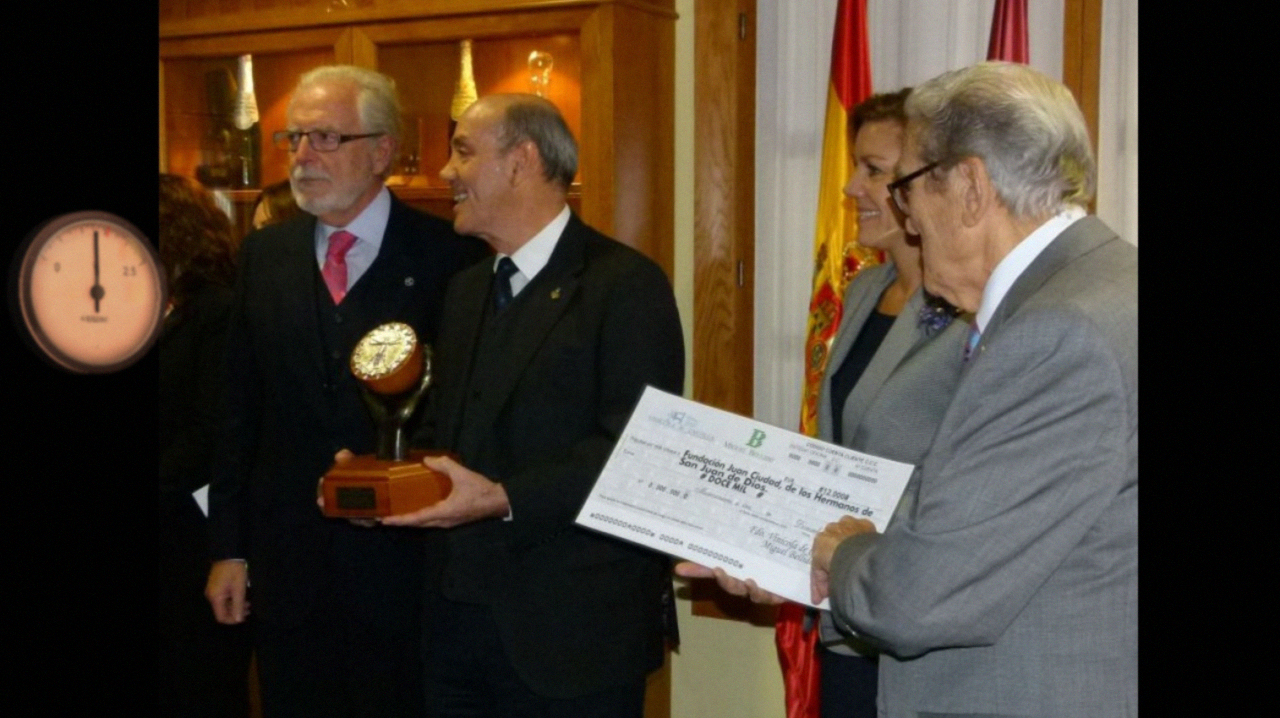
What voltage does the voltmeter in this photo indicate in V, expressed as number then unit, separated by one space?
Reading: 1.25 V
